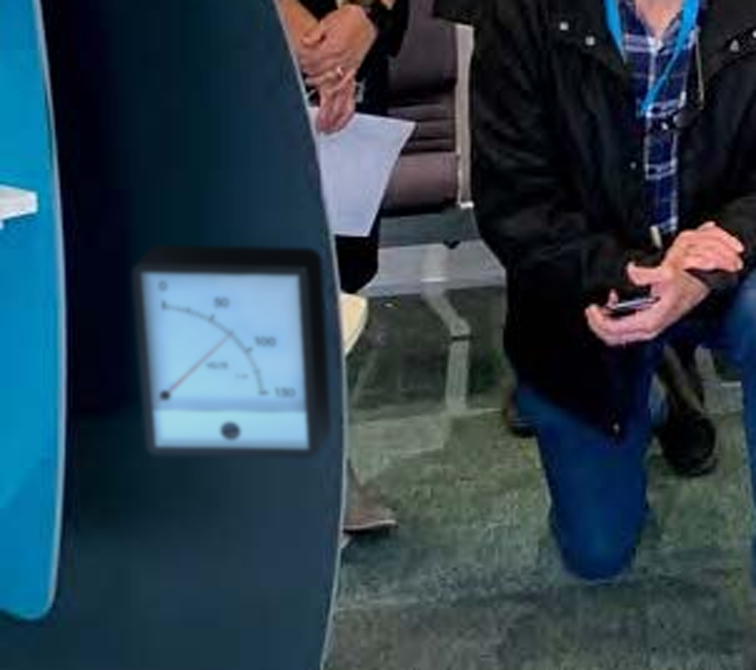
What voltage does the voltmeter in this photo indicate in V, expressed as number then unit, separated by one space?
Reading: 75 V
